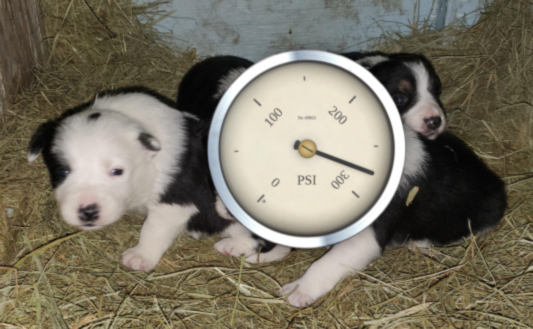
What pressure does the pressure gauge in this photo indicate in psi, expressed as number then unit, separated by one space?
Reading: 275 psi
